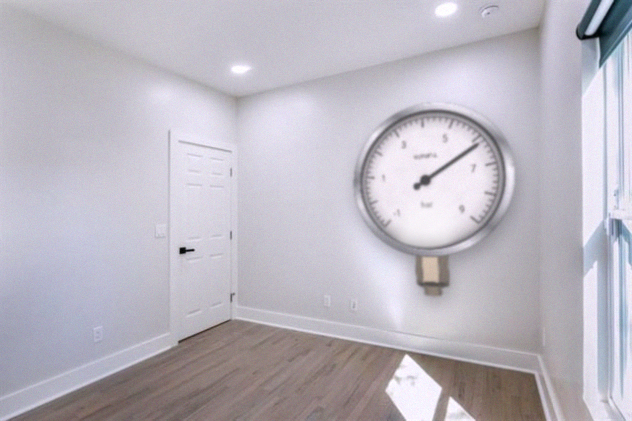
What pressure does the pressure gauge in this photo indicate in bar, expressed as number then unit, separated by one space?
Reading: 6.2 bar
